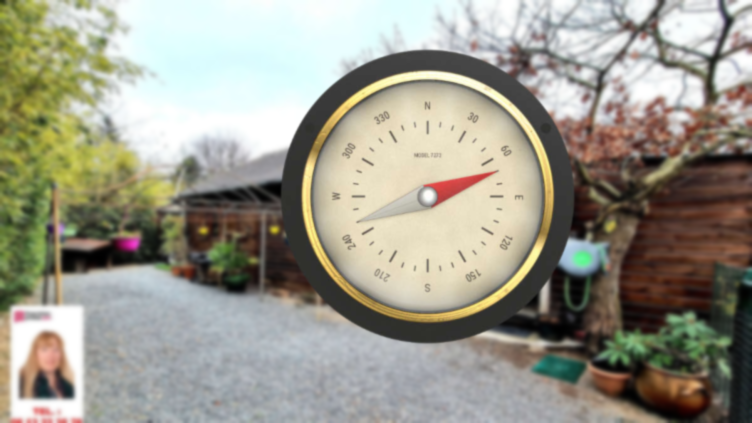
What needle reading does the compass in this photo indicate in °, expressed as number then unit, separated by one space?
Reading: 70 °
